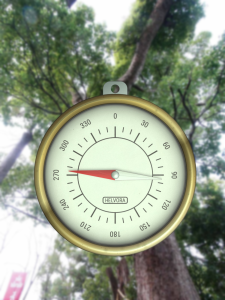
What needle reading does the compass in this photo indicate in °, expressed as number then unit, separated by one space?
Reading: 275 °
